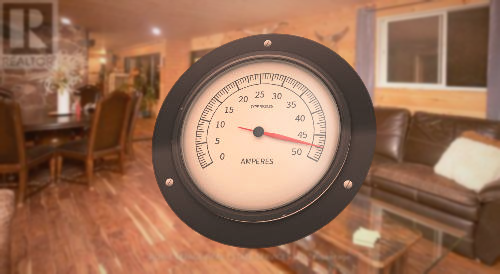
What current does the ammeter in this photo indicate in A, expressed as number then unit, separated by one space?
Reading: 47.5 A
